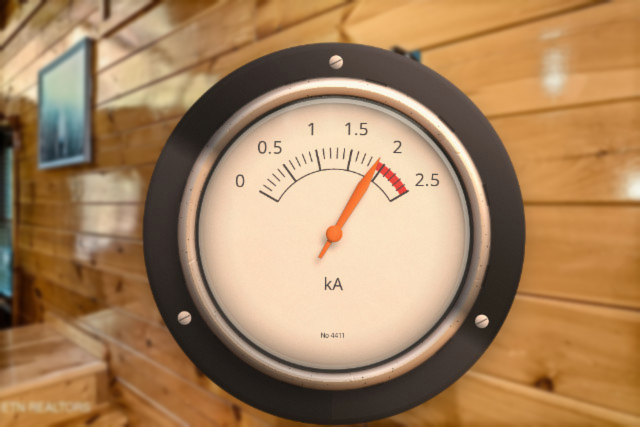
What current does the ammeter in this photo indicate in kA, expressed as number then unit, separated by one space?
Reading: 1.9 kA
